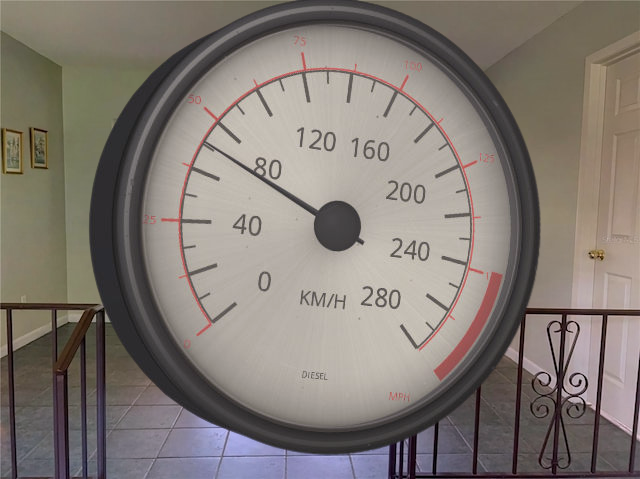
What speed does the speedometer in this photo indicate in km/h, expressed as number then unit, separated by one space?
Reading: 70 km/h
